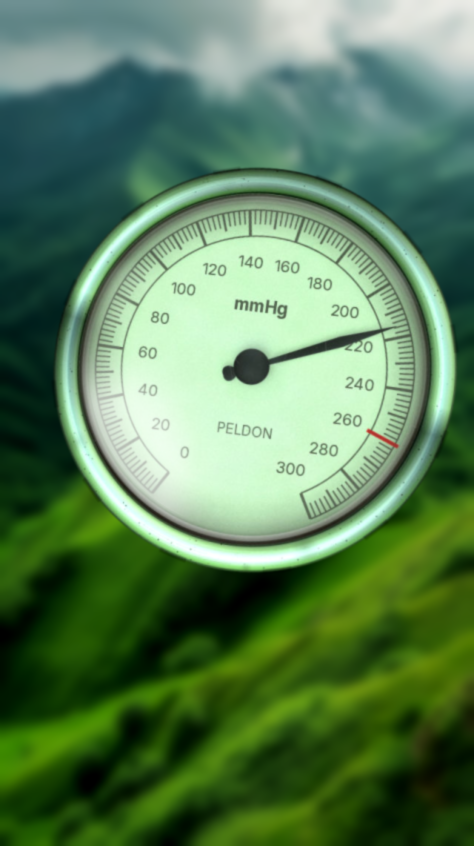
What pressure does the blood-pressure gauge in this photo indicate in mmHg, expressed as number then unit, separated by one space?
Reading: 216 mmHg
